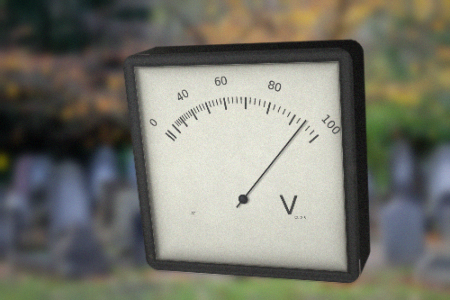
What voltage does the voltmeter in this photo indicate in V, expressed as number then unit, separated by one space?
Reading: 94 V
